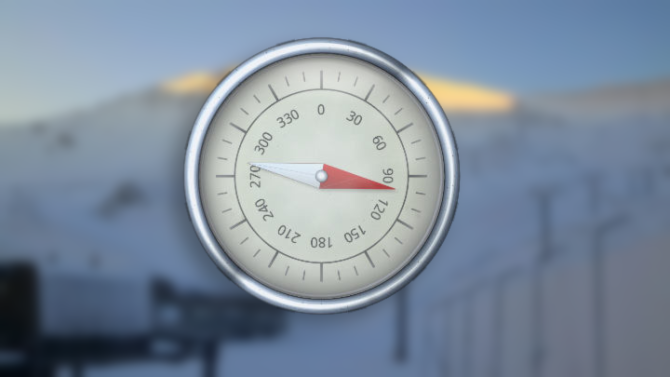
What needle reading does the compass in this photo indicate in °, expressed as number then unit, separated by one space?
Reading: 100 °
